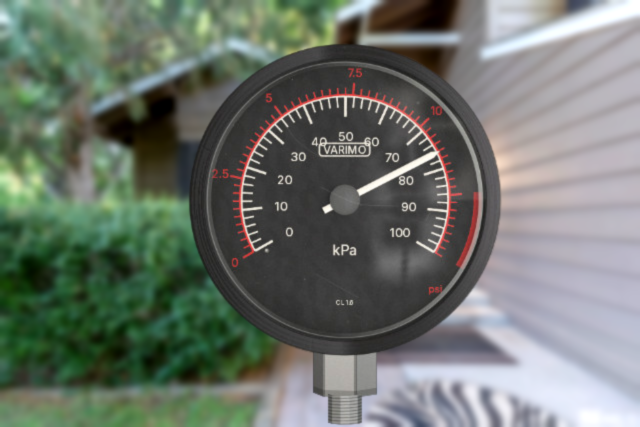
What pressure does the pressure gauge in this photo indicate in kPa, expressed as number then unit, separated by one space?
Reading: 76 kPa
